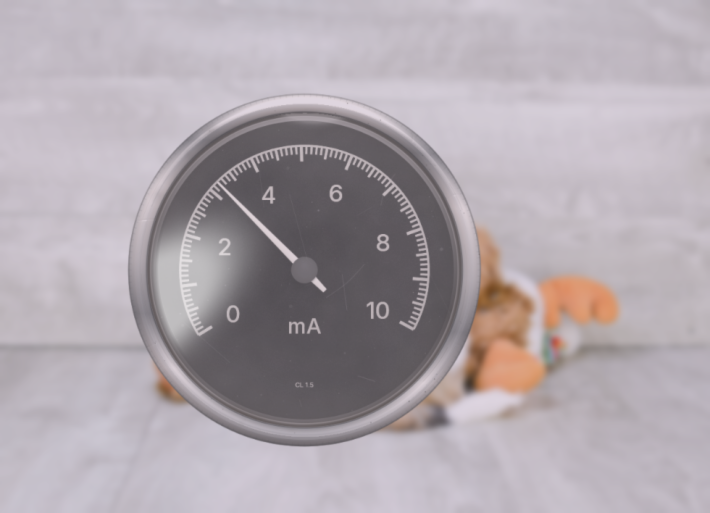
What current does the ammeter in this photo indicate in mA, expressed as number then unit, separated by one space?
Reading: 3.2 mA
